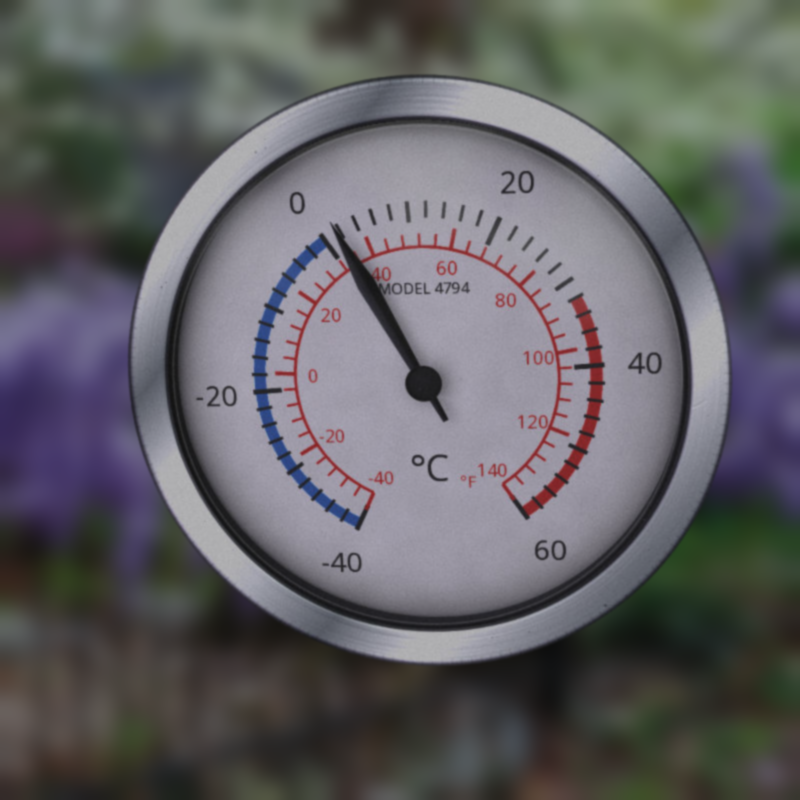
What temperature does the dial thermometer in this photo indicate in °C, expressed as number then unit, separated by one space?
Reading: 2 °C
